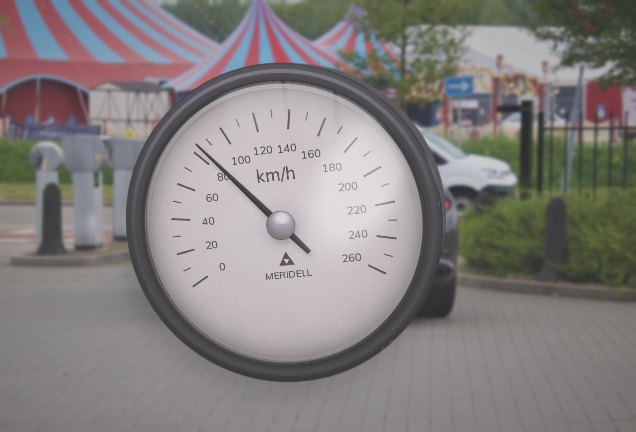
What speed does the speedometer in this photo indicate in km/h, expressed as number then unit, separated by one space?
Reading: 85 km/h
